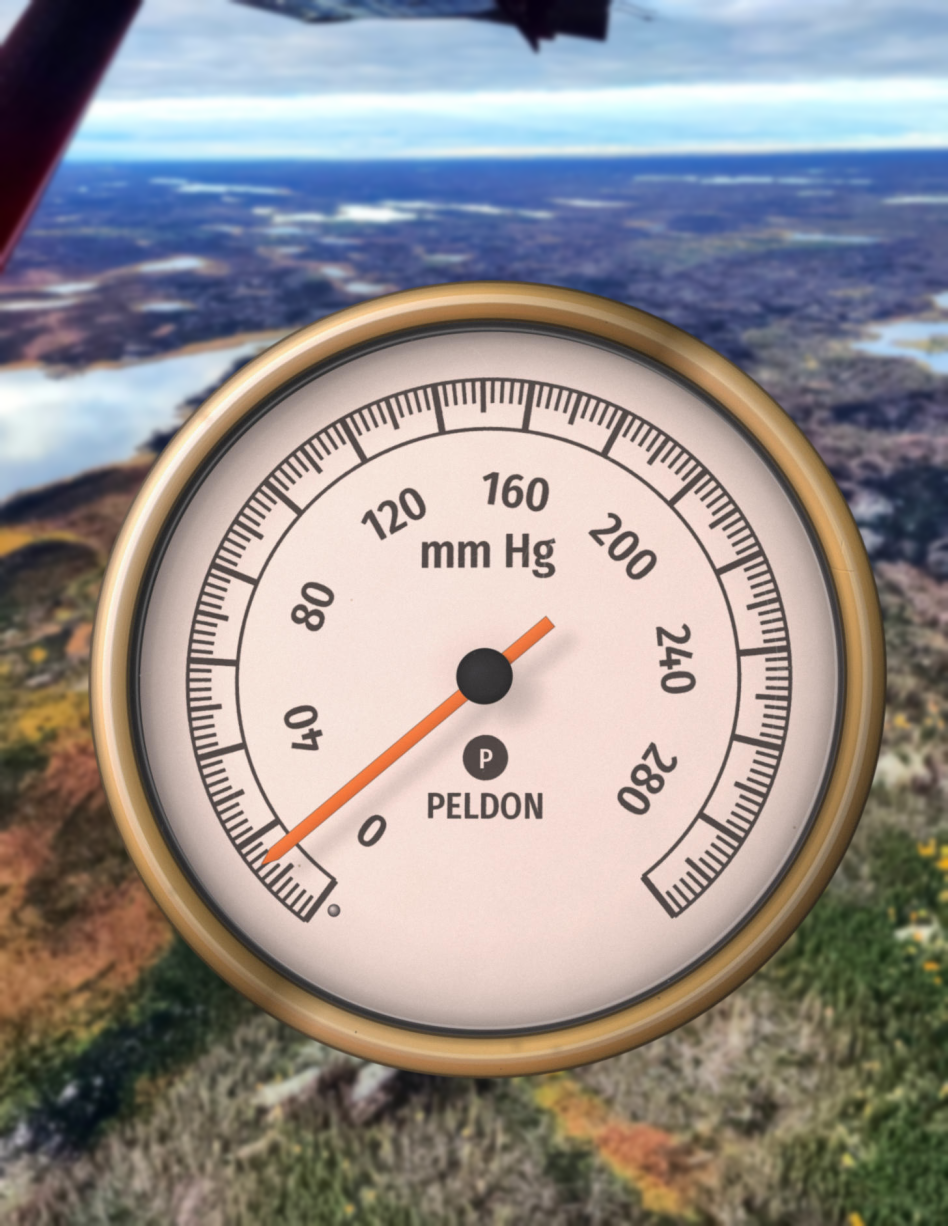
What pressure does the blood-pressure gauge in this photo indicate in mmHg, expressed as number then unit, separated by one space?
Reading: 14 mmHg
